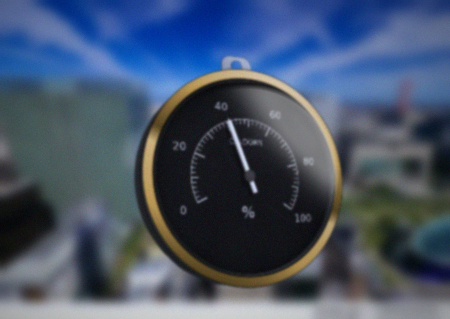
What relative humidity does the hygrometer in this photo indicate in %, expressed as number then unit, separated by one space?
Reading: 40 %
